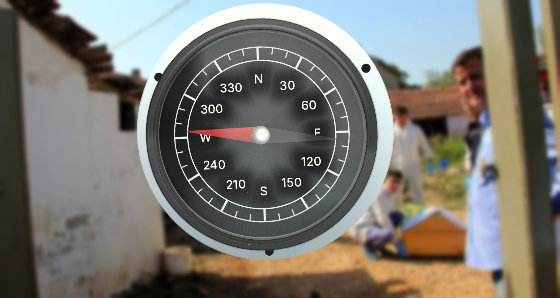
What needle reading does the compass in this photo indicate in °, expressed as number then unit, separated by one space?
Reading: 275 °
